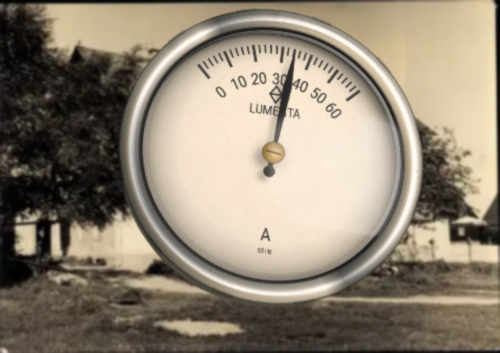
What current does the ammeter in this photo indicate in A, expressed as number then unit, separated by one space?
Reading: 34 A
